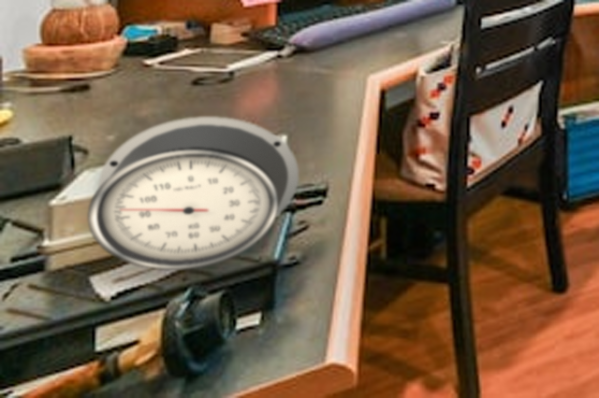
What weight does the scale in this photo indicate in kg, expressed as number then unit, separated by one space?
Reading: 95 kg
